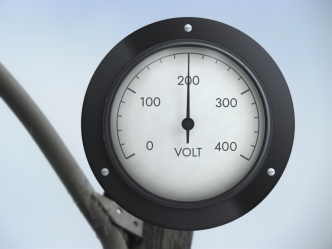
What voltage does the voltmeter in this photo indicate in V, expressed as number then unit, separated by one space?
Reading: 200 V
